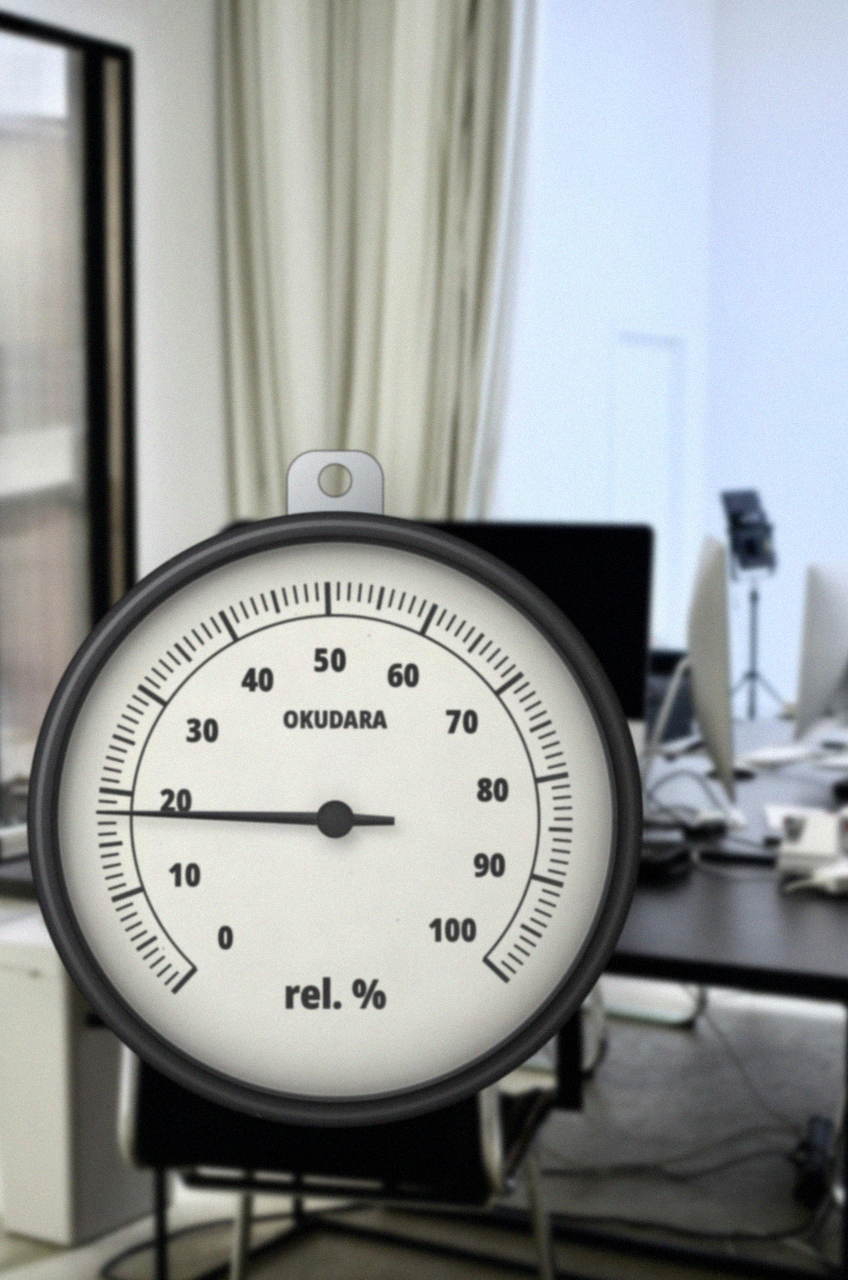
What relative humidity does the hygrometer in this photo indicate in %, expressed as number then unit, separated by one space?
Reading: 18 %
